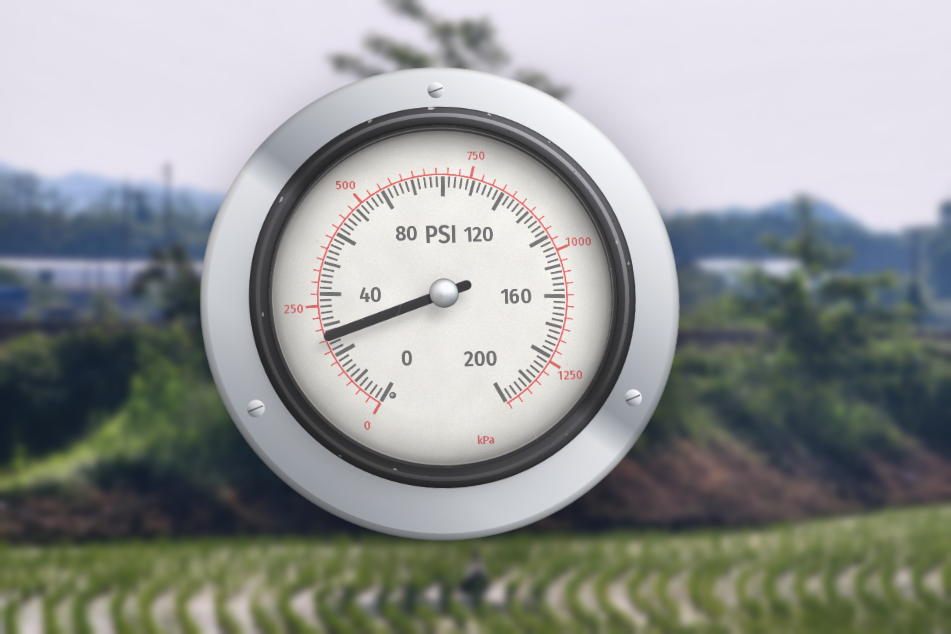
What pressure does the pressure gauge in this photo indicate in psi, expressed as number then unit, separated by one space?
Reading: 26 psi
